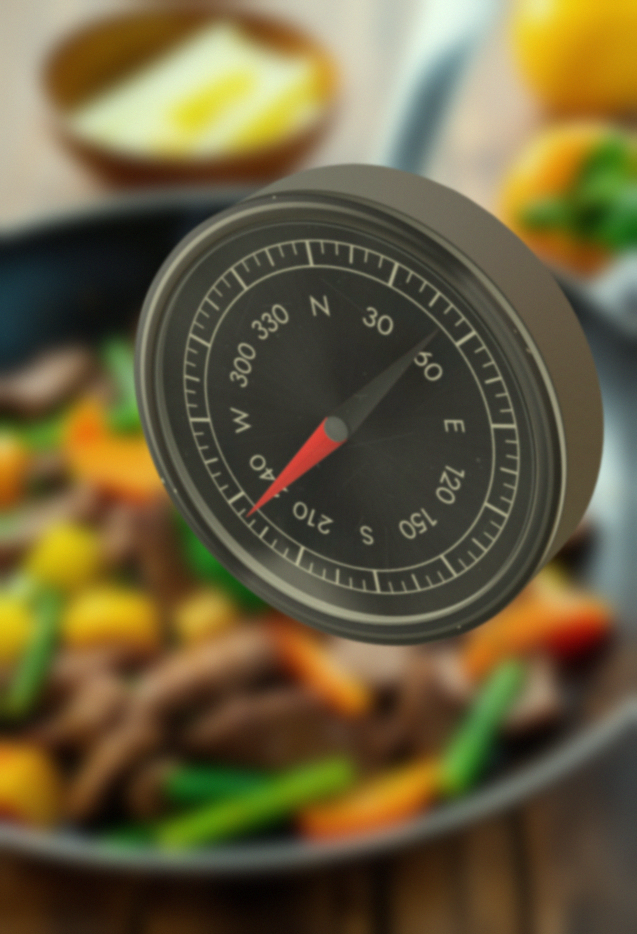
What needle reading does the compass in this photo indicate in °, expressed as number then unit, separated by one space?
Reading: 232.5 °
